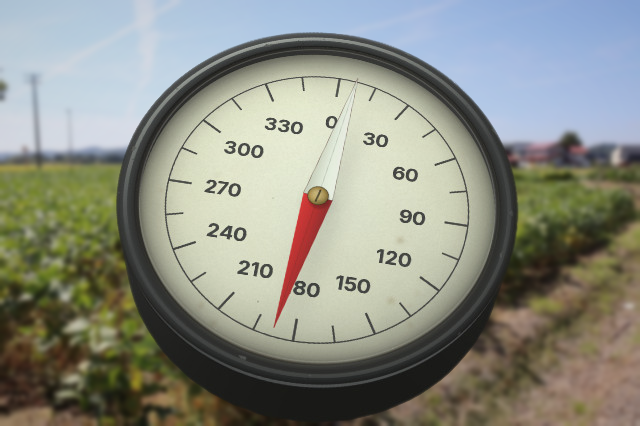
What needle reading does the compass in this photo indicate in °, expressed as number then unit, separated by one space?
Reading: 187.5 °
